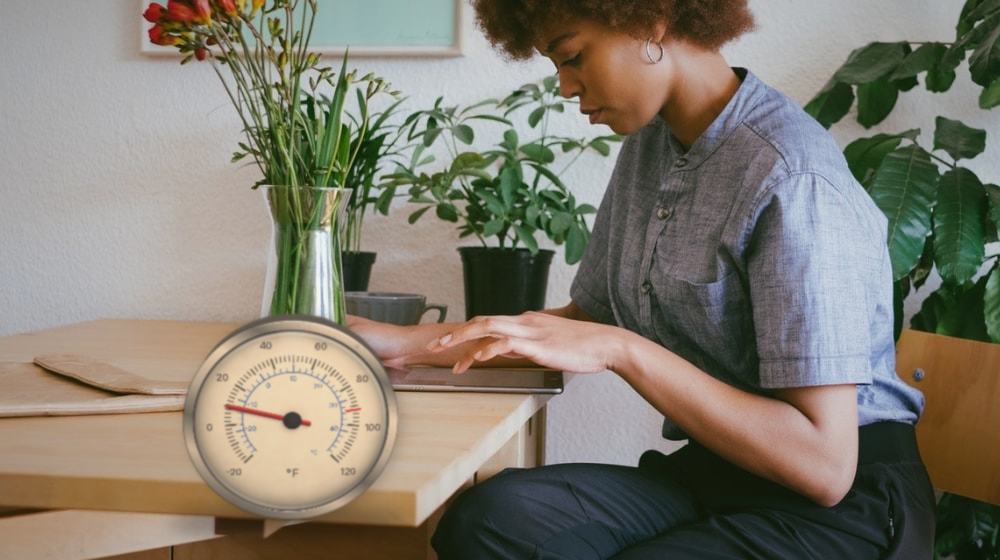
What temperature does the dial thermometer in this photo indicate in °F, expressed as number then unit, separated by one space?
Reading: 10 °F
